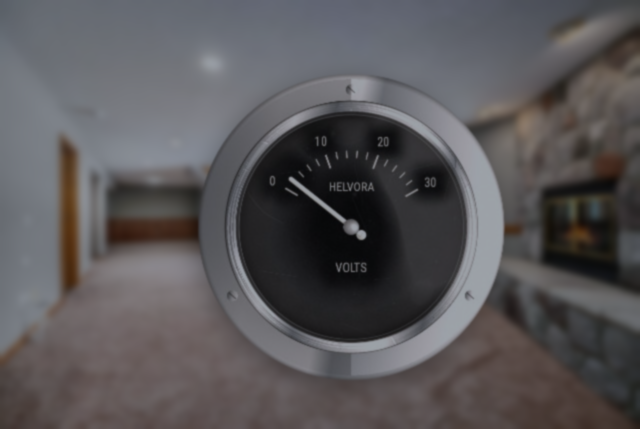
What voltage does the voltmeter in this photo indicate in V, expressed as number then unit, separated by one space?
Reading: 2 V
